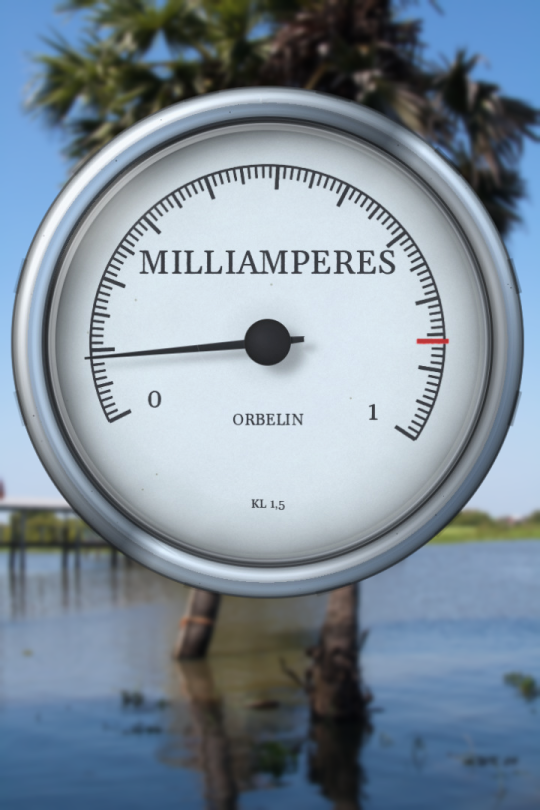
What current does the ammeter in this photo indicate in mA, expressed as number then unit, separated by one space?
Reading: 0.09 mA
